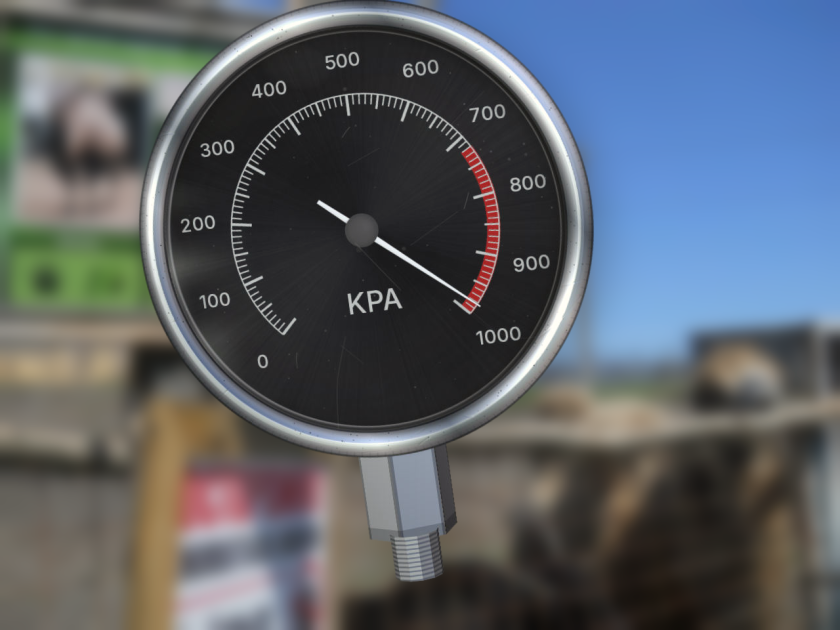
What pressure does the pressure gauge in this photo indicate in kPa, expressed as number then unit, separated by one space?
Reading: 980 kPa
